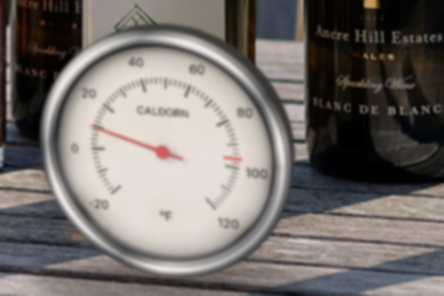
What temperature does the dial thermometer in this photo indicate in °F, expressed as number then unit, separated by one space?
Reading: 10 °F
